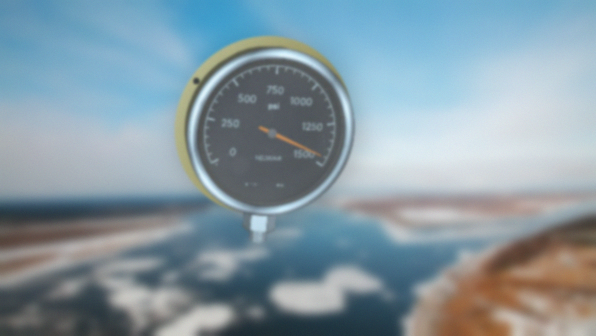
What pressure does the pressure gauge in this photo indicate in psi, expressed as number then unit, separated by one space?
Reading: 1450 psi
